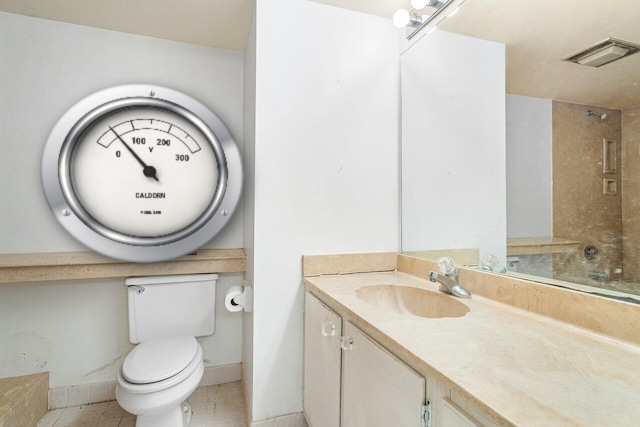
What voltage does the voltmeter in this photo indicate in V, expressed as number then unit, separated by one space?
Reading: 50 V
